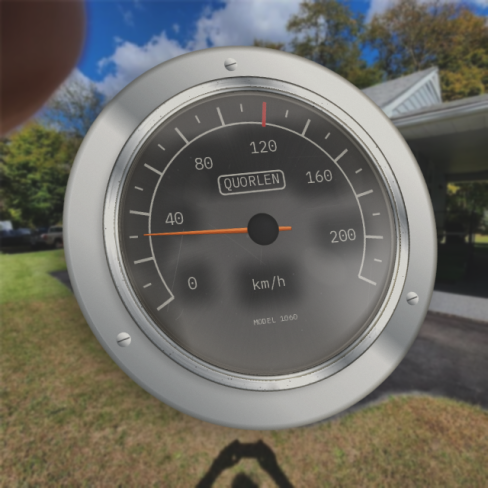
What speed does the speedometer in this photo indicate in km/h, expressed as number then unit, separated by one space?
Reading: 30 km/h
